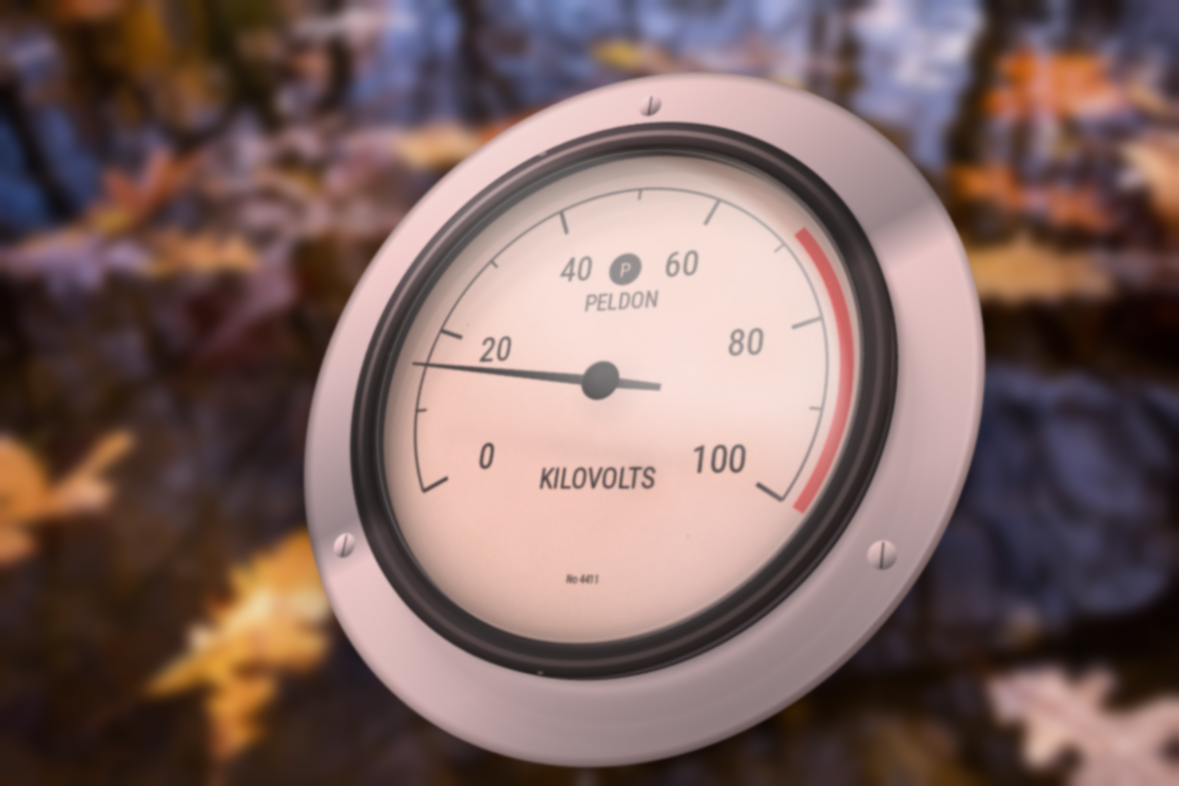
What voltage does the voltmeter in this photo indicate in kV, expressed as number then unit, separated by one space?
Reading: 15 kV
